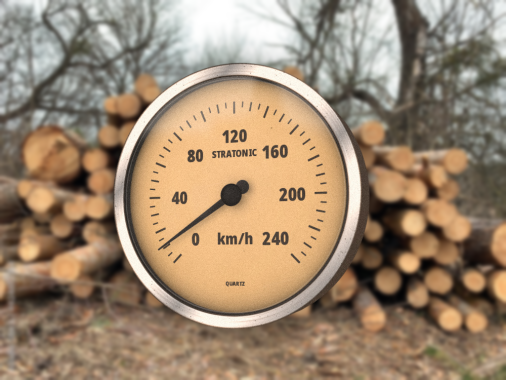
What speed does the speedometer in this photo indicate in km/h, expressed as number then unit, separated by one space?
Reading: 10 km/h
